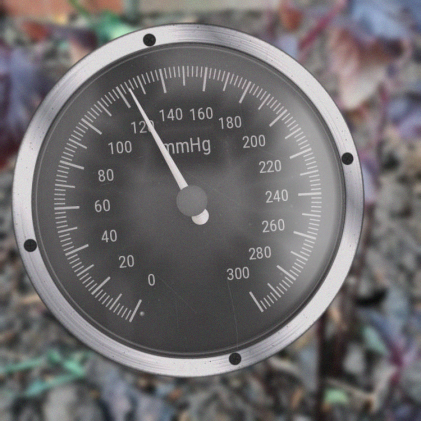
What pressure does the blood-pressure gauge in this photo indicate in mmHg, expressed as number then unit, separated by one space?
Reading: 124 mmHg
